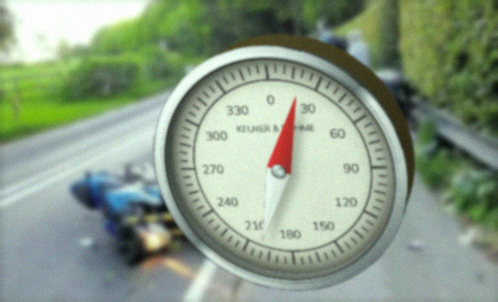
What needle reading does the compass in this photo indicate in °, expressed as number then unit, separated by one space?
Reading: 20 °
